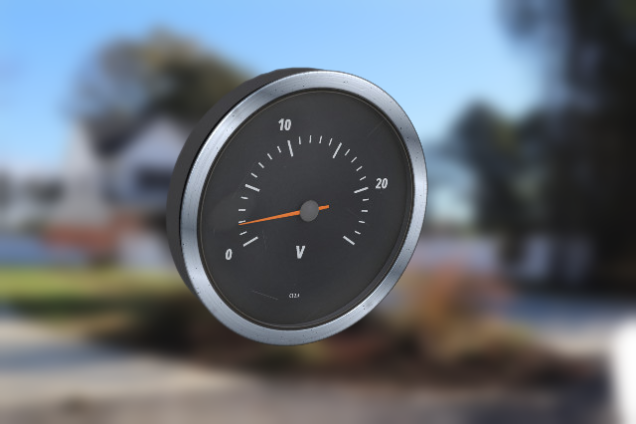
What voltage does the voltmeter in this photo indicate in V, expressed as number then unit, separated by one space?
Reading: 2 V
